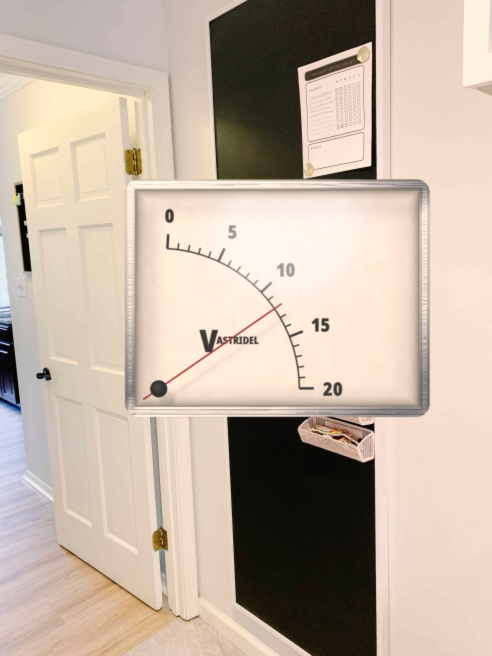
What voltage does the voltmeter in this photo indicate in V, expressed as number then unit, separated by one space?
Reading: 12 V
